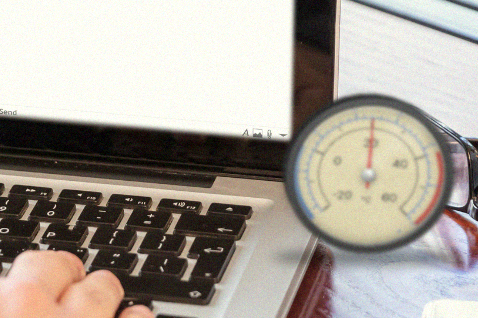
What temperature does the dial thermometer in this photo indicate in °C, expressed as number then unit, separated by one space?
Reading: 20 °C
